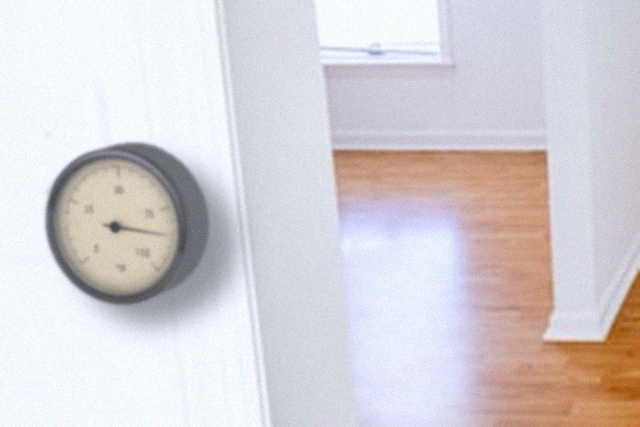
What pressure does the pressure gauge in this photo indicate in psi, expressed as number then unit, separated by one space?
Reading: 85 psi
